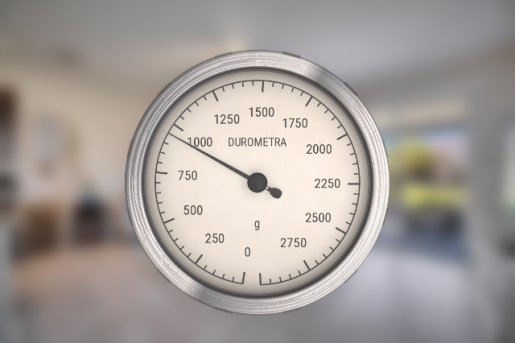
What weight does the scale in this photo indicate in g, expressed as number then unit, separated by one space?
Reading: 950 g
